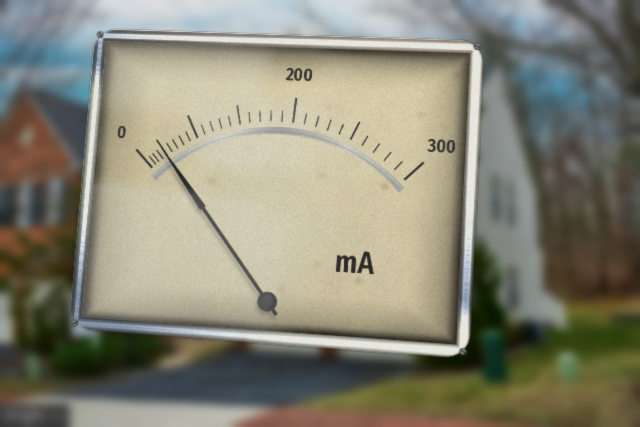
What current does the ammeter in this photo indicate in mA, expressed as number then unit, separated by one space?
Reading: 50 mA
